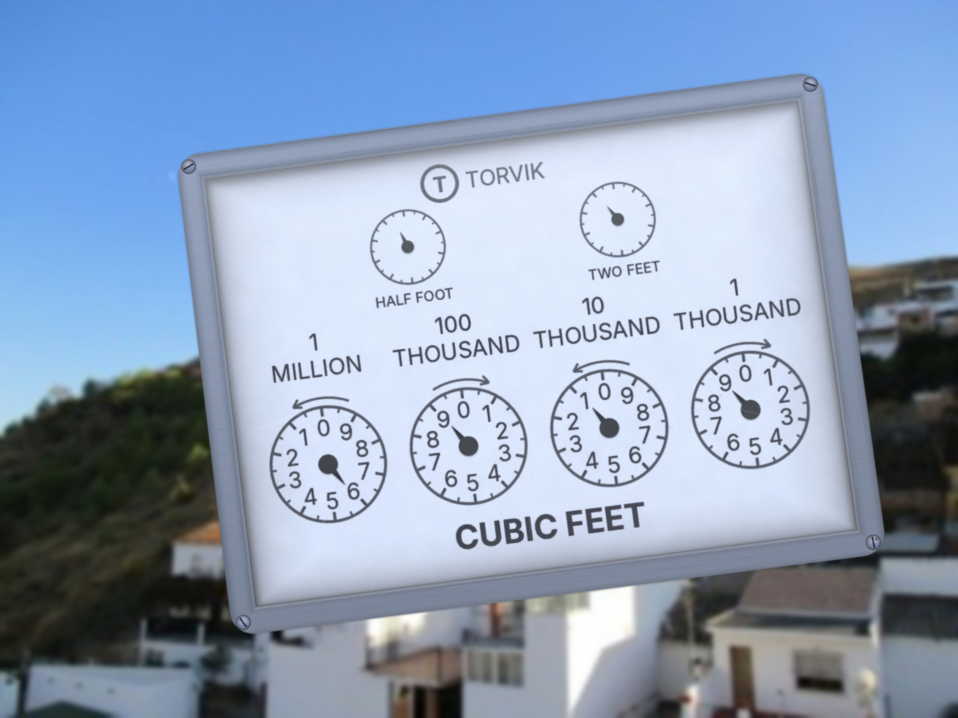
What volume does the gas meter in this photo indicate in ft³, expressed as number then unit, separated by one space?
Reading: 590900 ft³
